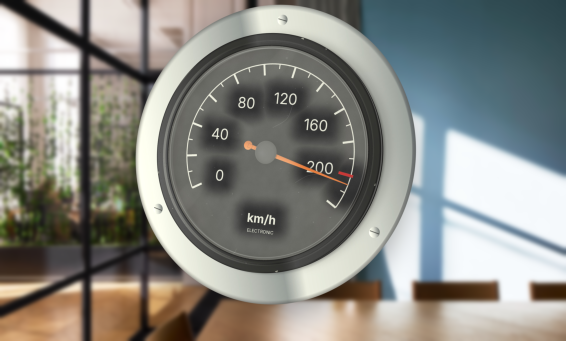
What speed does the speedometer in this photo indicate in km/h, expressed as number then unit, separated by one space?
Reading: 205 km/h
